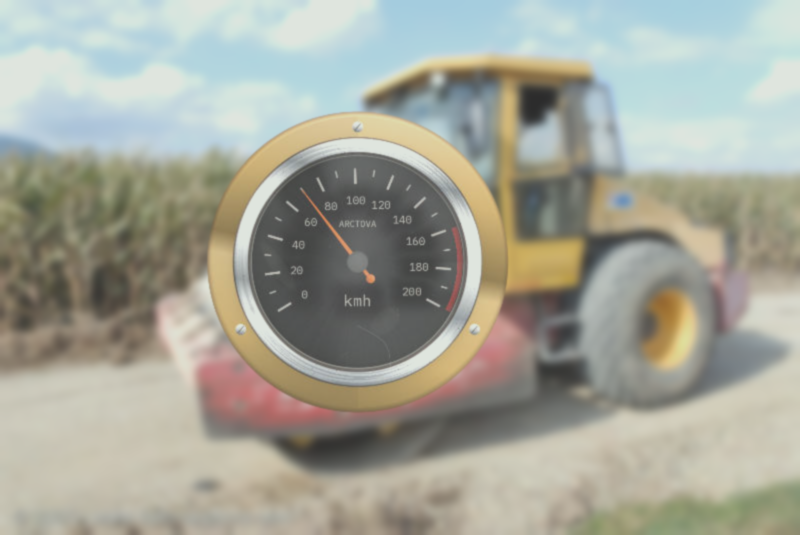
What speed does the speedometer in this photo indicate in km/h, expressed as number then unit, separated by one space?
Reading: 70 km/h
